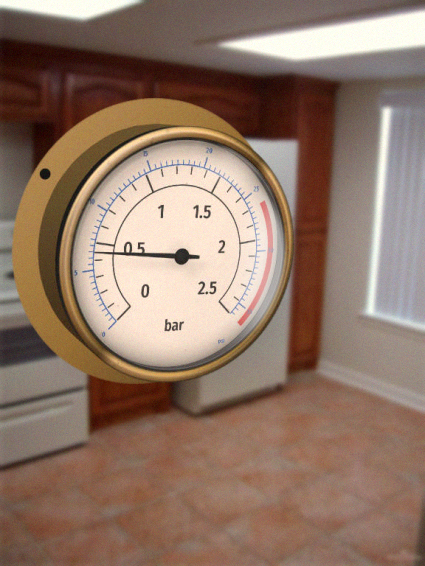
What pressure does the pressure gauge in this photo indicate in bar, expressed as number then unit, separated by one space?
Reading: 0.45 bar
